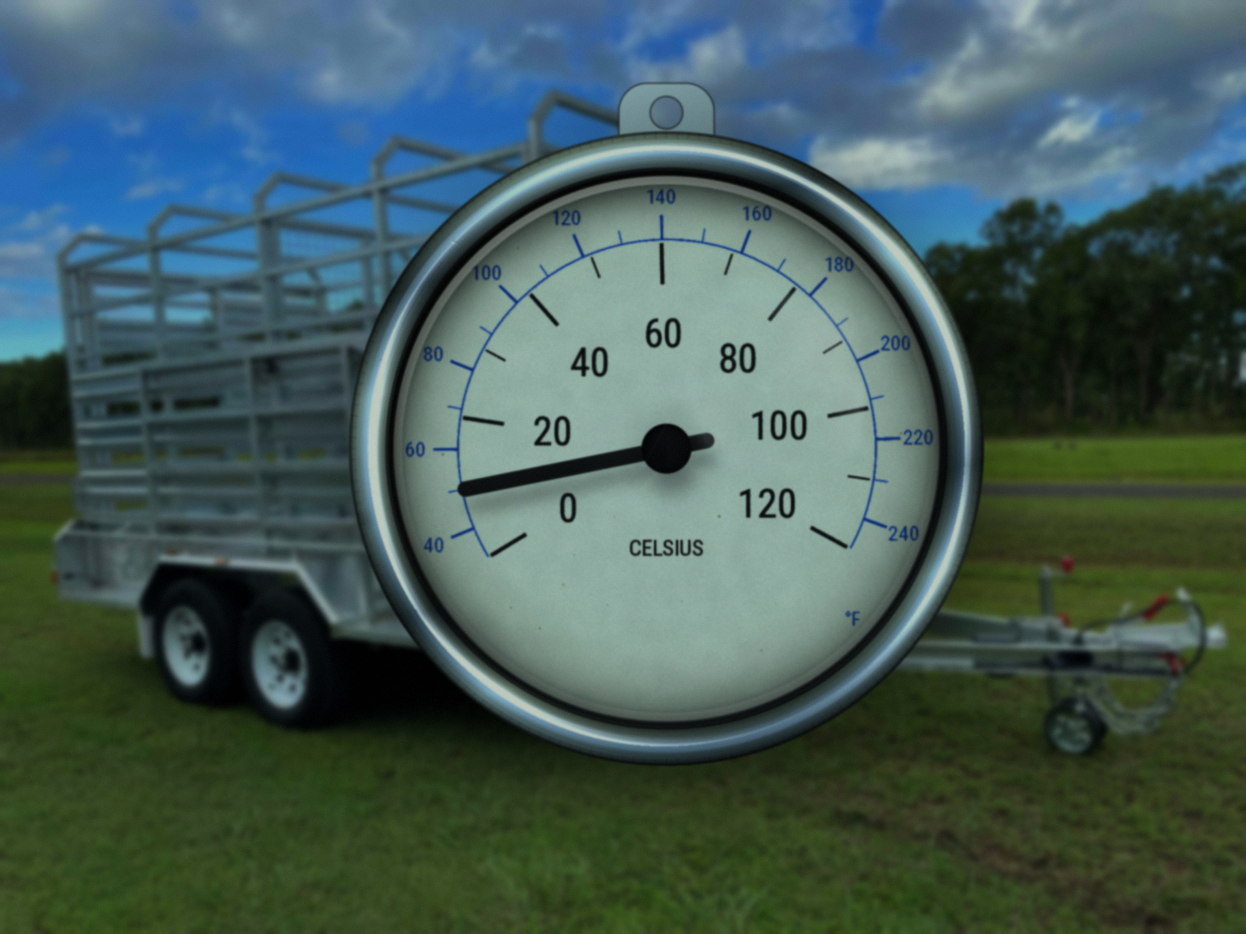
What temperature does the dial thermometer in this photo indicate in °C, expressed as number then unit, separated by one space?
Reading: 10 °C
